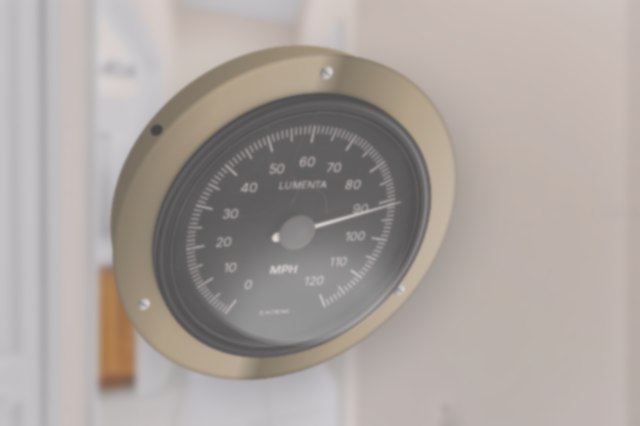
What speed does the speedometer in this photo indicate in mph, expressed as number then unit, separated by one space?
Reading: 90 mph
